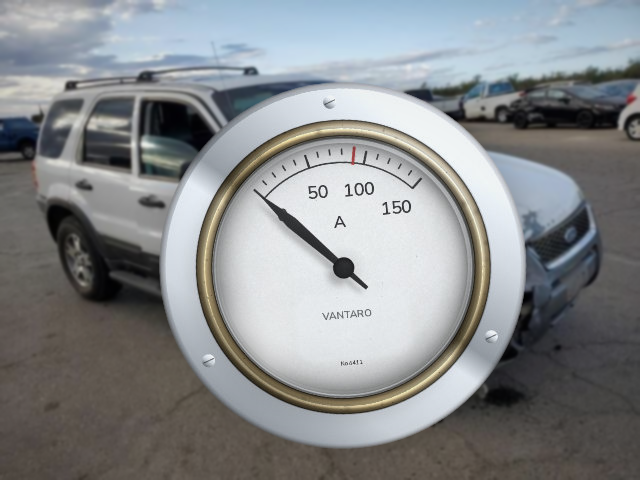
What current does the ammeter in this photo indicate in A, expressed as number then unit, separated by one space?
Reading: 0 A
